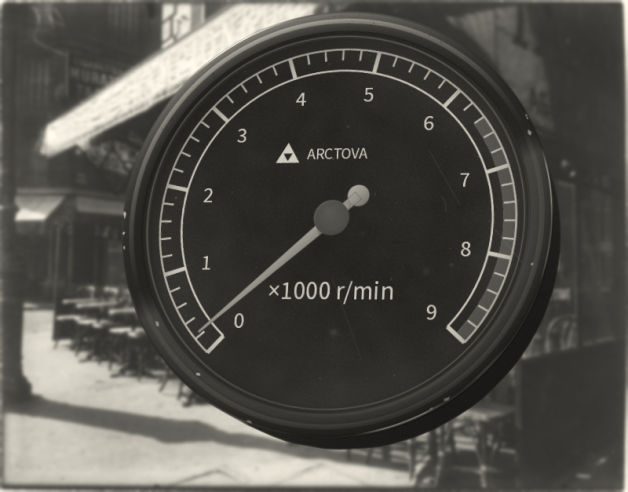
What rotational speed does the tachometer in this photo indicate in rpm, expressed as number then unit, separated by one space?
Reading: 200 rpm
